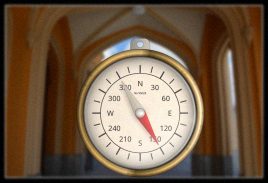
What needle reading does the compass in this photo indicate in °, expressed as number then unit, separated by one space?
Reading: 150 °
